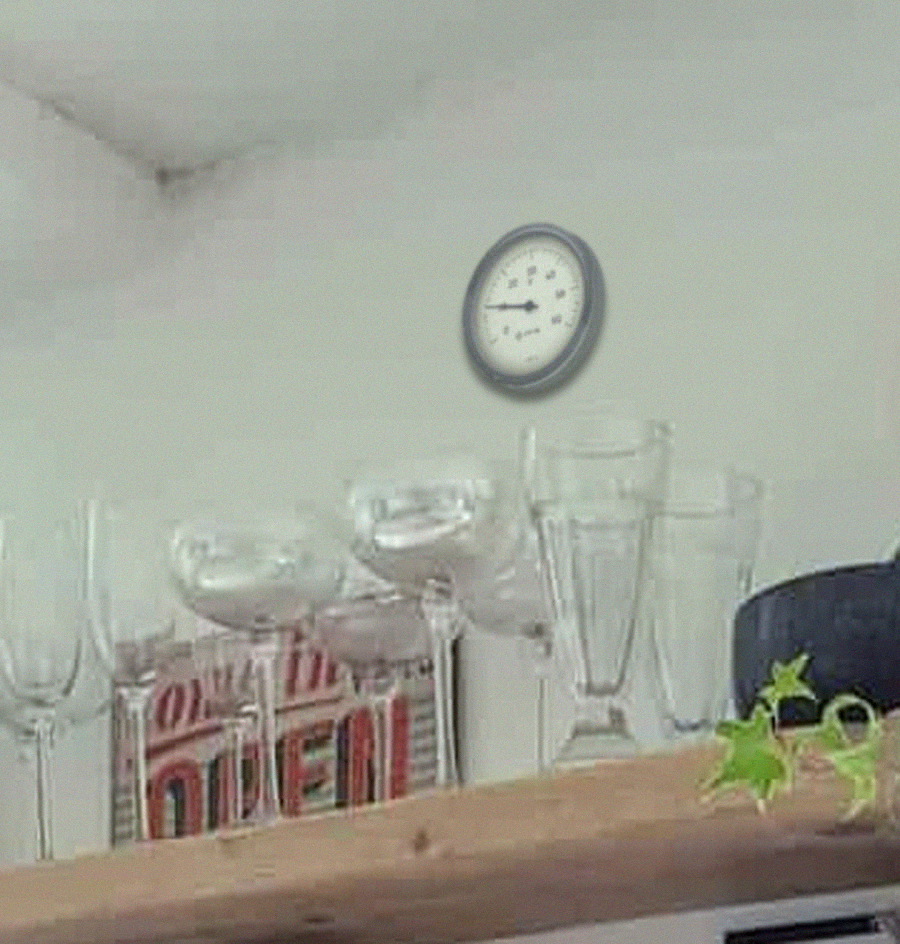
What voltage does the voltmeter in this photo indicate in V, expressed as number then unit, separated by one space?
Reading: 10 V
